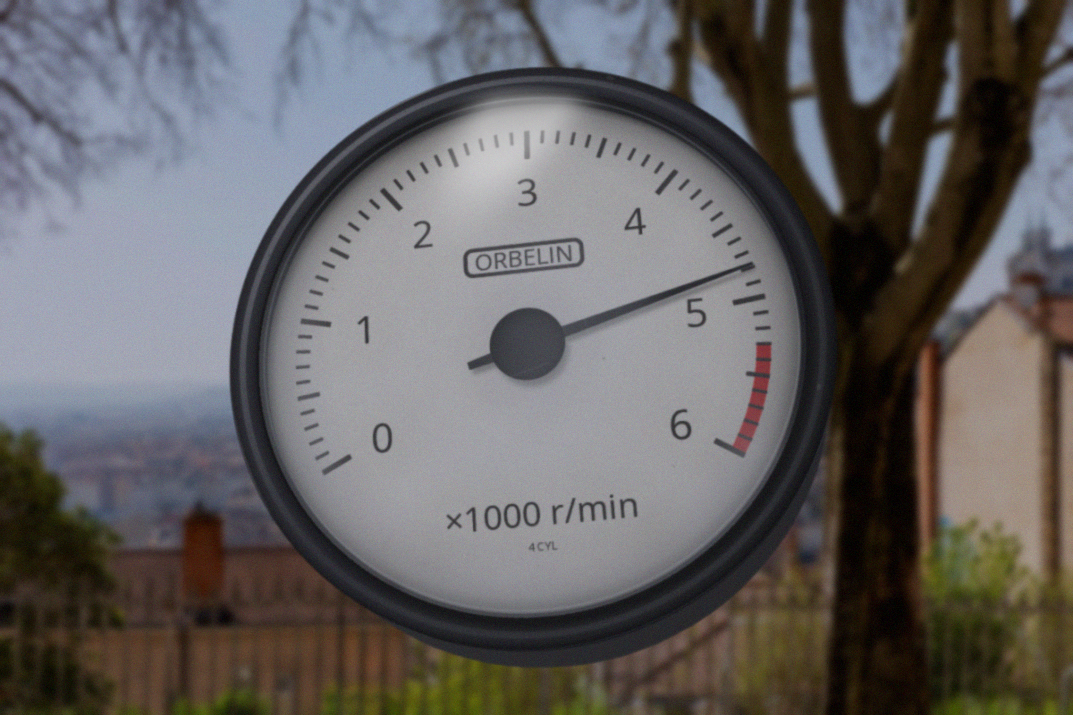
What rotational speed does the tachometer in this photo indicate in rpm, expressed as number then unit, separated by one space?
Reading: 4800 rpm
